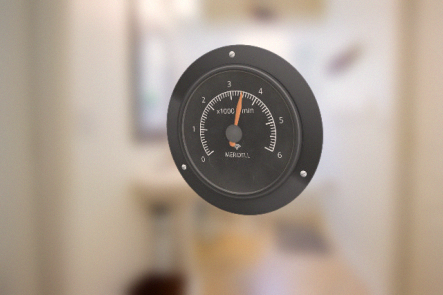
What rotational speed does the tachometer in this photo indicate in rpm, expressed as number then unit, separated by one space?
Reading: 3500 rpm
